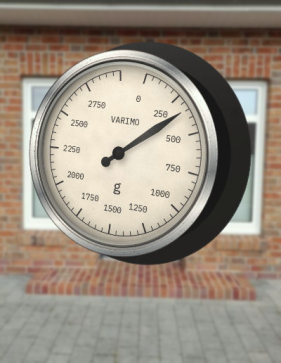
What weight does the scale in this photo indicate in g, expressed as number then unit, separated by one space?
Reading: 350 g
